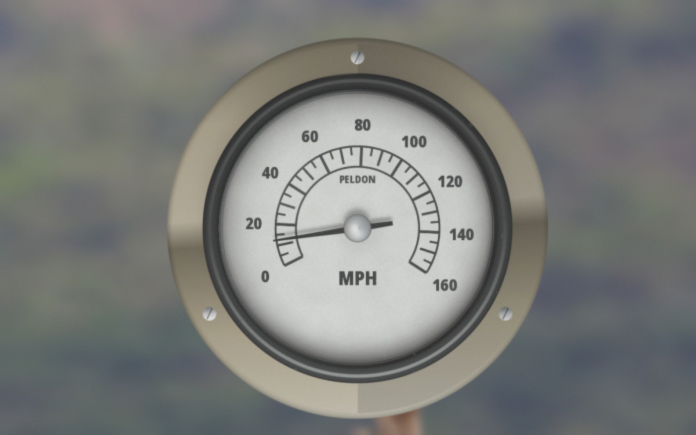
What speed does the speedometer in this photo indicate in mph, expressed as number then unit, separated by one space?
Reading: 12.5 mph
